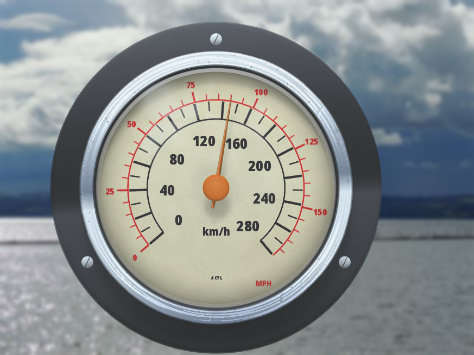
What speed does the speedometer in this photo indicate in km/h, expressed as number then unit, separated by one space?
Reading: 145 km/h
